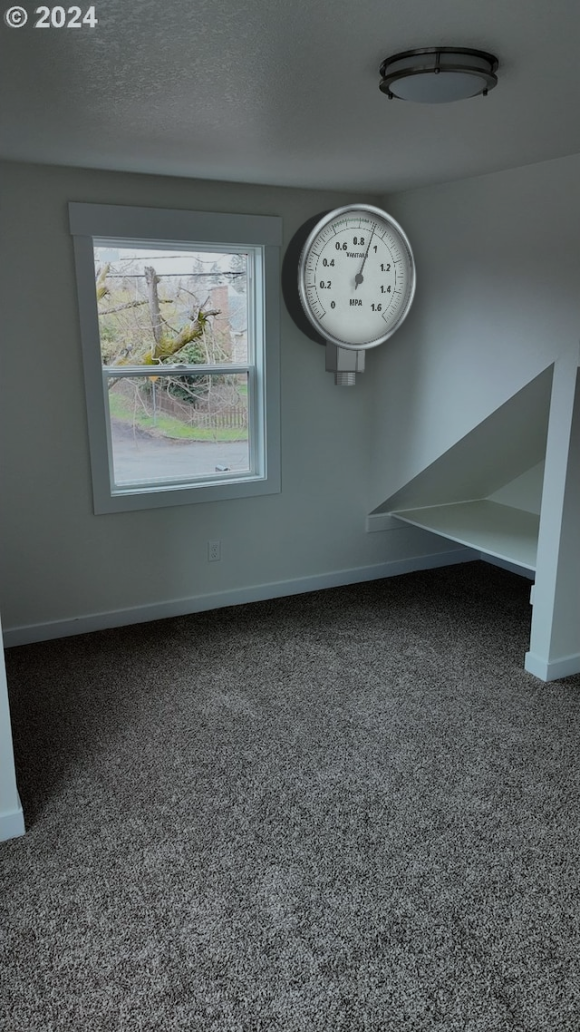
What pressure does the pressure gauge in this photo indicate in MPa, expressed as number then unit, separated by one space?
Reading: 0.9 MPa
